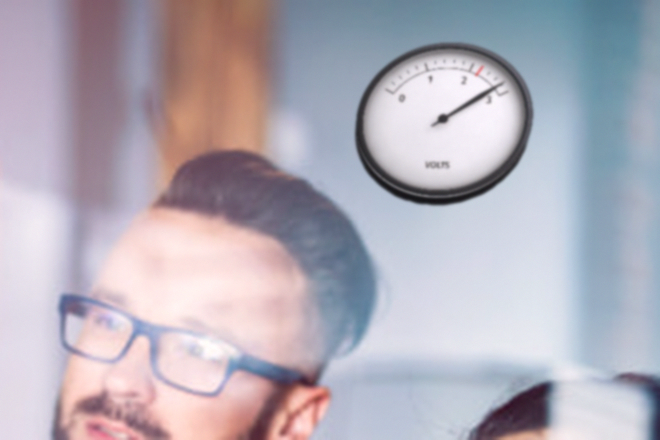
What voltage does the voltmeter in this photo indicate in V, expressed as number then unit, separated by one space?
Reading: 2.8 V
